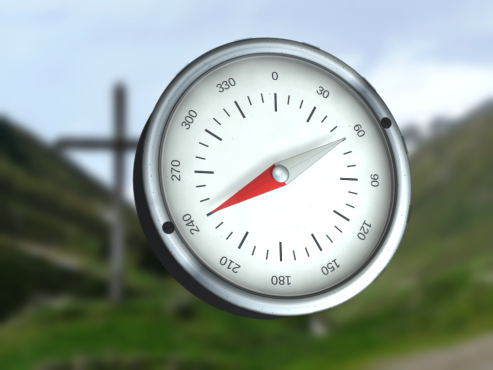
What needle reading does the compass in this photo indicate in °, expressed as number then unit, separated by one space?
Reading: 240 °
